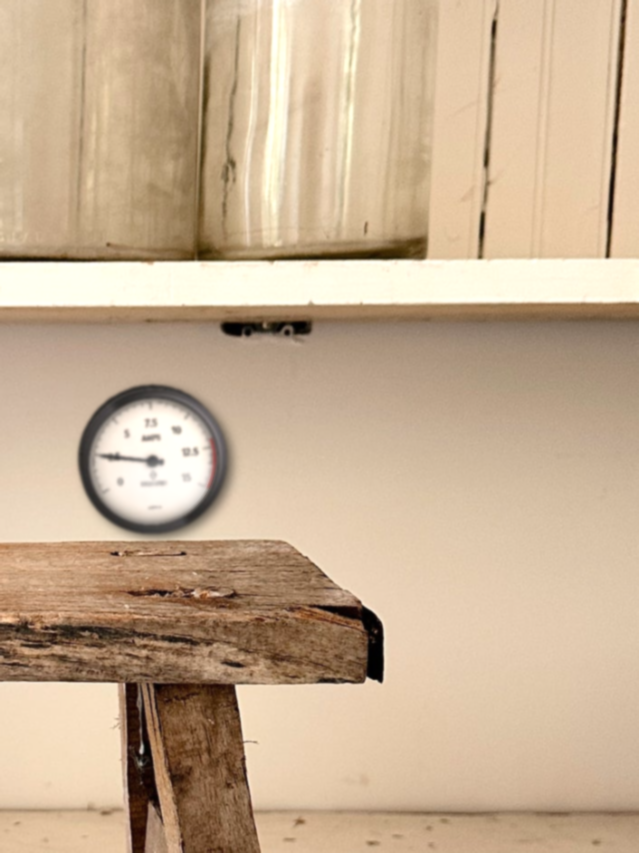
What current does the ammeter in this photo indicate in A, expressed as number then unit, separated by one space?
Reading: 2.5 A
